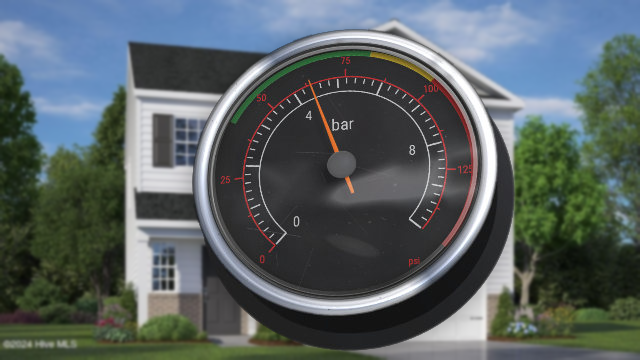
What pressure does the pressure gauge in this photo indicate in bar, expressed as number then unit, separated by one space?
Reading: 4.4 bar
